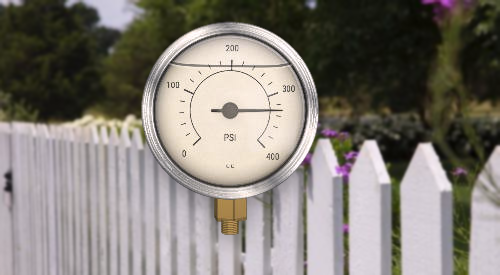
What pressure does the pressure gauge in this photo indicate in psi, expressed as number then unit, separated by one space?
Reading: 330 psi
